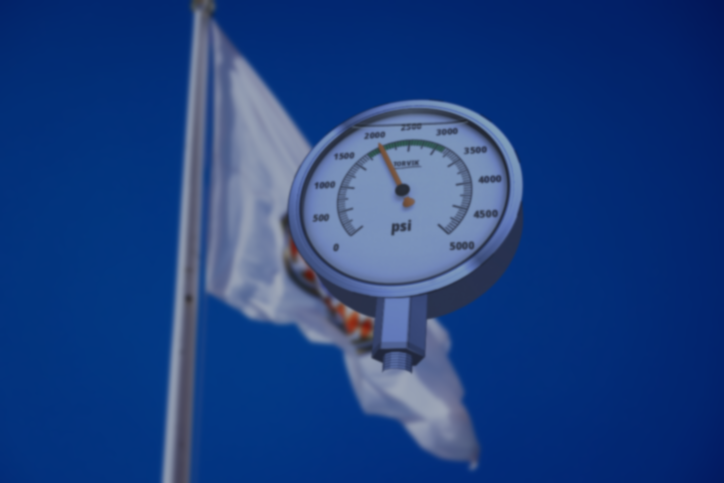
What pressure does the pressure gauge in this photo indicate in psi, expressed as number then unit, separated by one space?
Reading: 2000 psi
